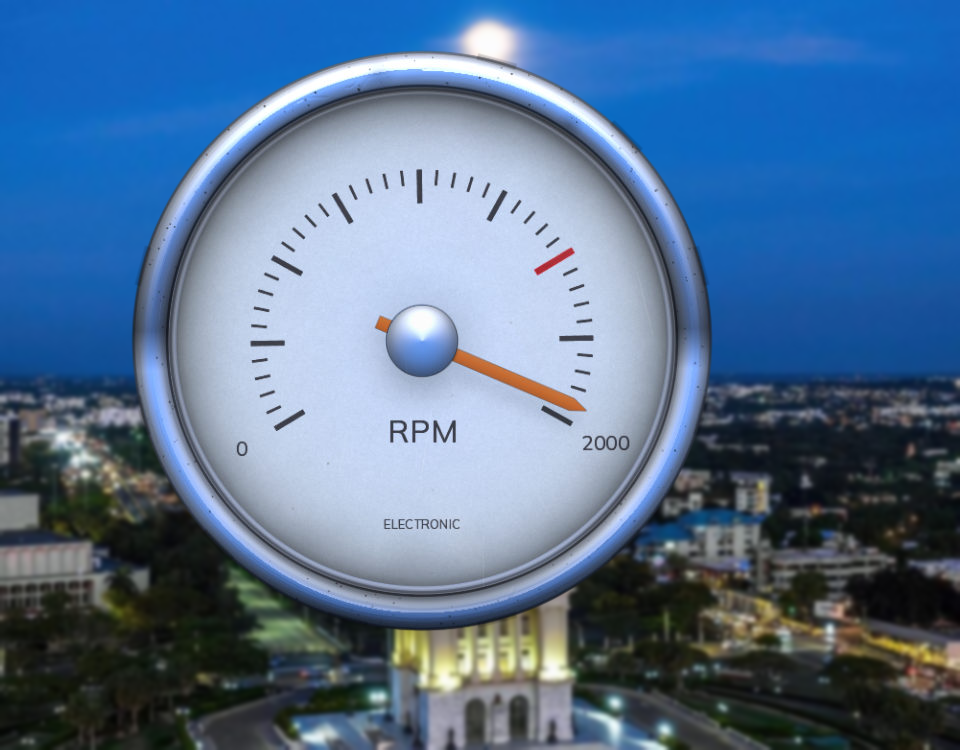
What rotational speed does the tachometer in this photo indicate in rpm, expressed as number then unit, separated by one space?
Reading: 1950 rpm
